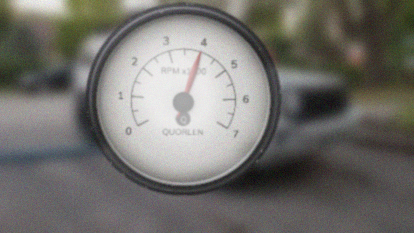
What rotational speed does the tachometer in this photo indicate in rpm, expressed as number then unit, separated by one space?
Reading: 4000 rpm
